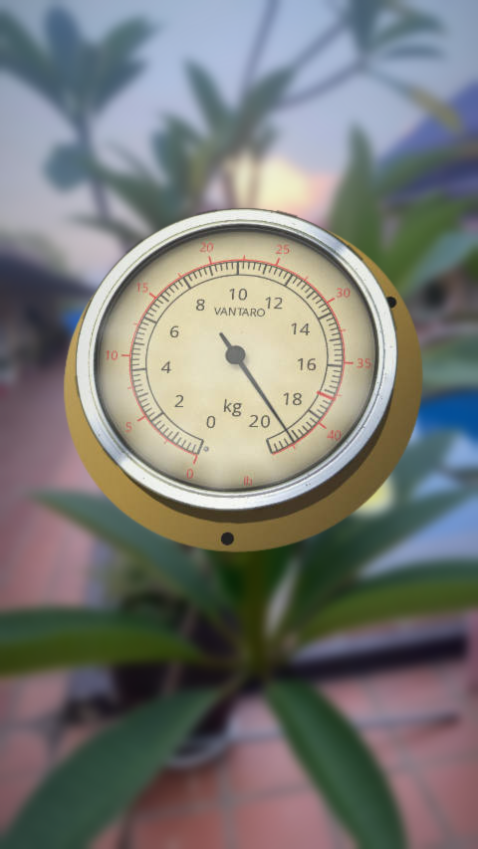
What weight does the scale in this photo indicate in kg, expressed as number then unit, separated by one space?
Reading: 19.2 kg
